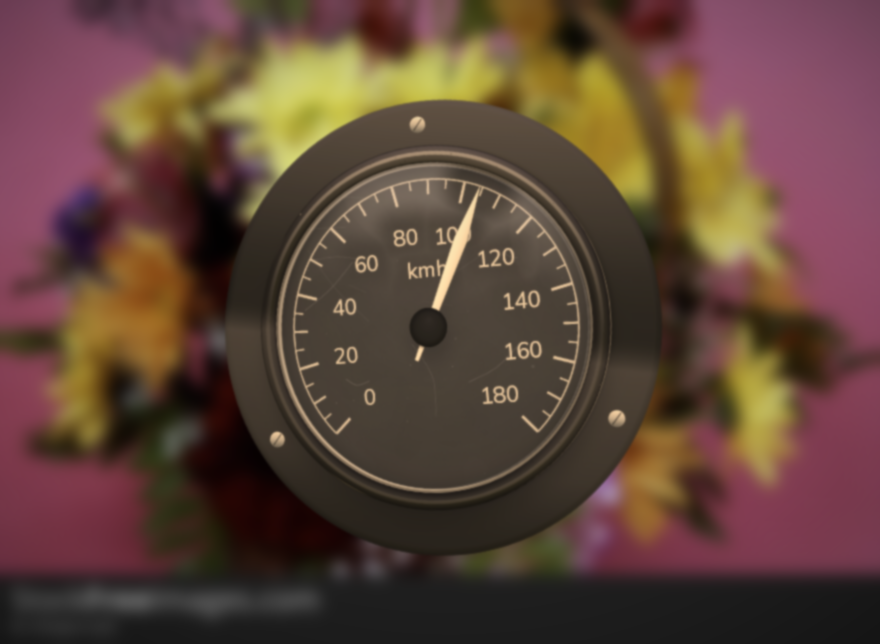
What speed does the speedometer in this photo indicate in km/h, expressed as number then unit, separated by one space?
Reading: 105 km/h
